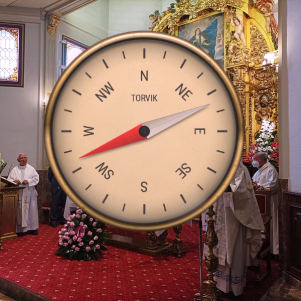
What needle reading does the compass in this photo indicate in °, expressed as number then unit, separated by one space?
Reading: 247.5 °
